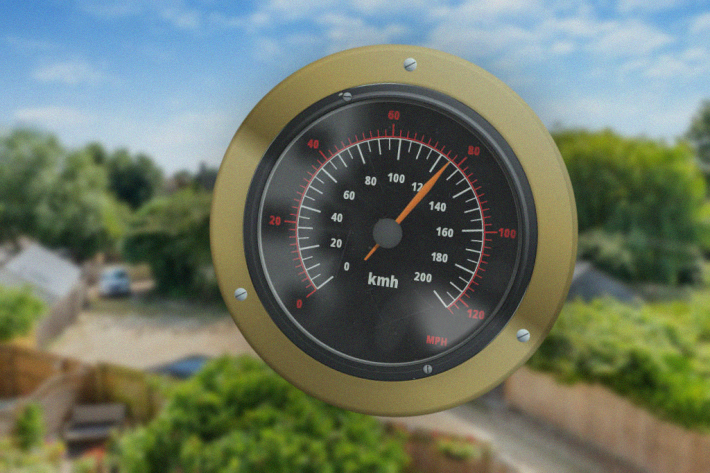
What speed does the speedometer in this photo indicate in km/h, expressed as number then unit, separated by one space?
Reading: 125 km/h
